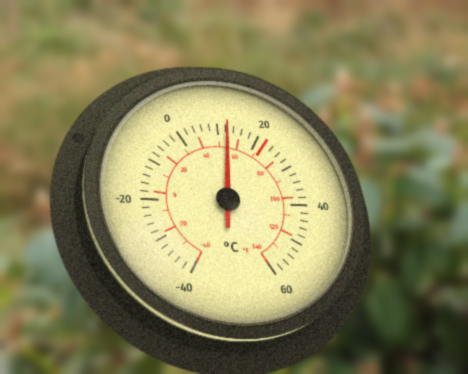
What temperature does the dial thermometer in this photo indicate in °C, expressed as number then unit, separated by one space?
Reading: 12 °C
